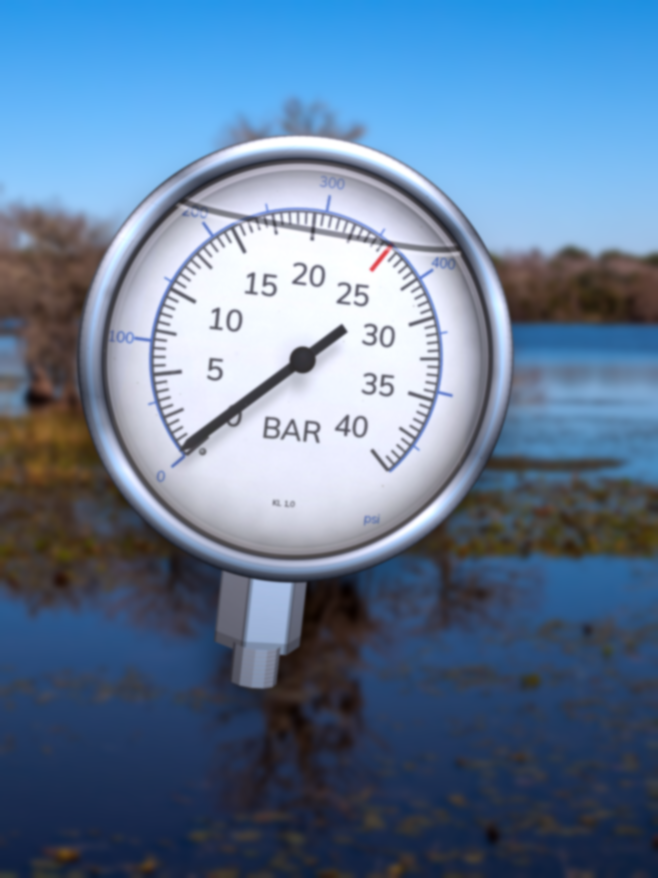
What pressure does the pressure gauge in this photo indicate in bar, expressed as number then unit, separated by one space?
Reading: 0.5 bar
